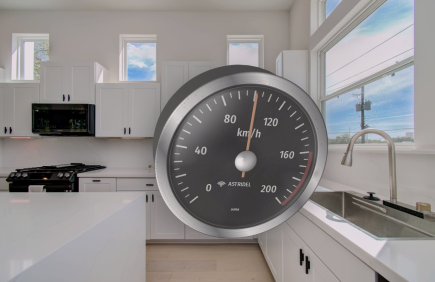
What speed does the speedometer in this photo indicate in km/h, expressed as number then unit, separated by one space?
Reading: 100 km/h
